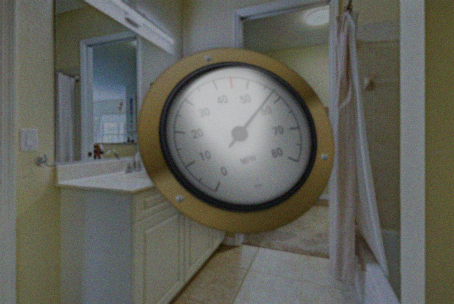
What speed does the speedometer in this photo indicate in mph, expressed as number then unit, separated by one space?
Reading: 57.5 mph
